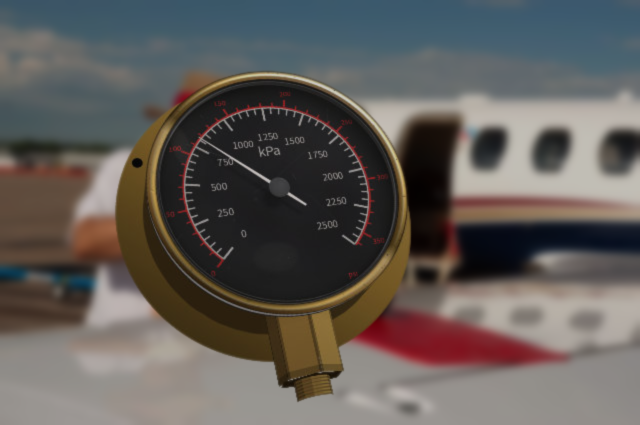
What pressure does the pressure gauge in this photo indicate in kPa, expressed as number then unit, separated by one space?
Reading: 800 kPa
